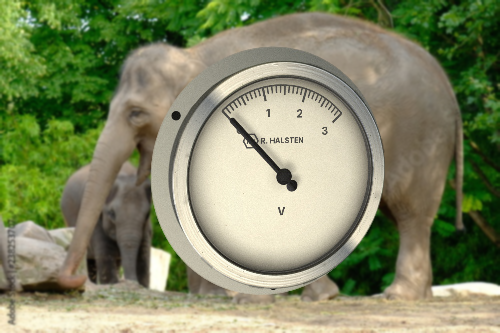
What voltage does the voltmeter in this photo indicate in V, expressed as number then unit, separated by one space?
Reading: 0 V
